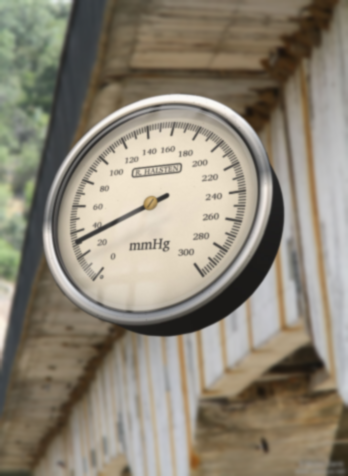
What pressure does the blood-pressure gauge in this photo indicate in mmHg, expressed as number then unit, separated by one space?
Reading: 30 mmHg
